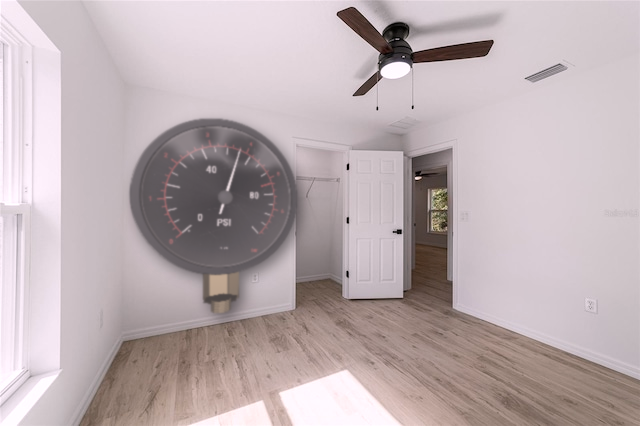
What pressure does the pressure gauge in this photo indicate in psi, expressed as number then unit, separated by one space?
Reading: 55 psi
